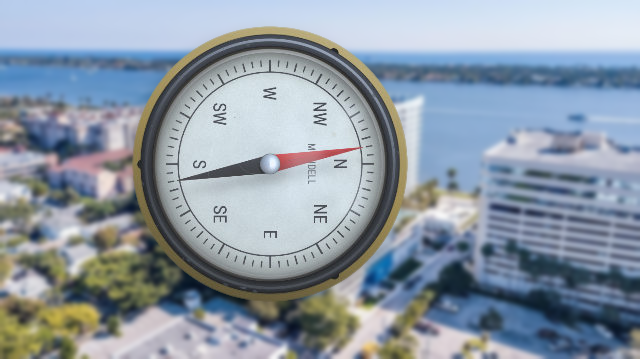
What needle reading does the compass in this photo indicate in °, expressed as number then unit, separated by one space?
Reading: 350 °
